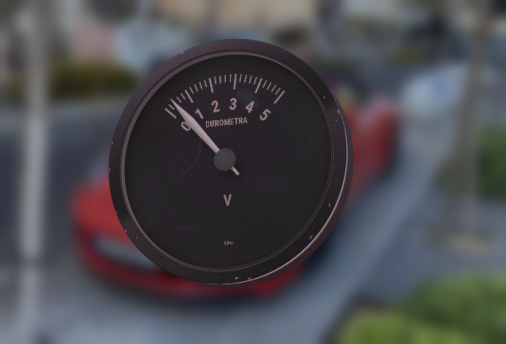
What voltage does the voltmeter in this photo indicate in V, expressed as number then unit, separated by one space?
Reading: 0.4 V
